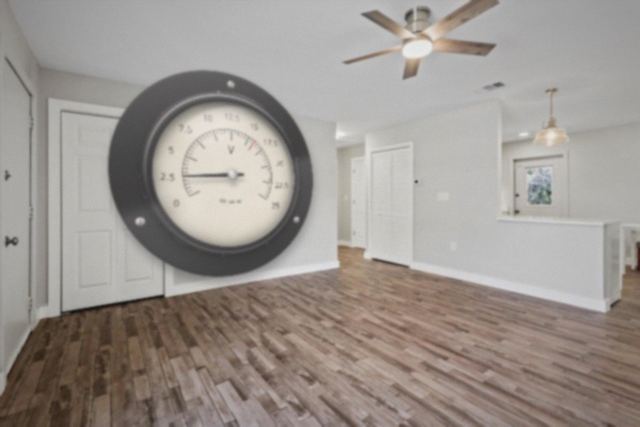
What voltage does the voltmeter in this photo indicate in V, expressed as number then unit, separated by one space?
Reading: 2.5 V
